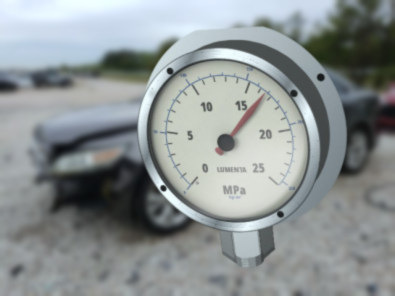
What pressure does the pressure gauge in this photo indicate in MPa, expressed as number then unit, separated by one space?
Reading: 16.5 MPa
